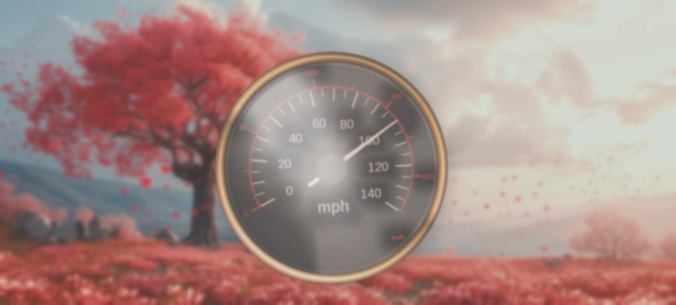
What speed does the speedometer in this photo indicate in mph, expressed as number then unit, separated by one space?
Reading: 100 mph
